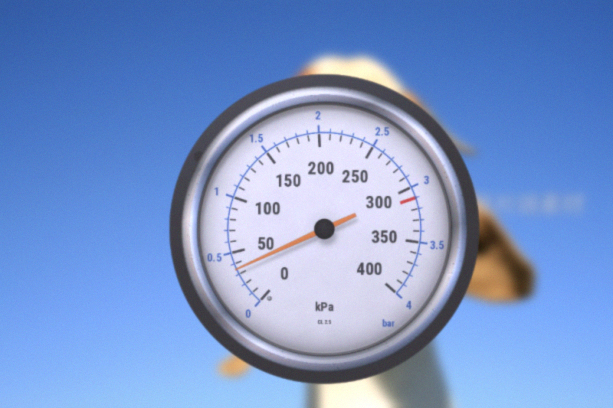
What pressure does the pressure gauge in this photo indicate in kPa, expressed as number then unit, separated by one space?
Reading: 35 kPa
